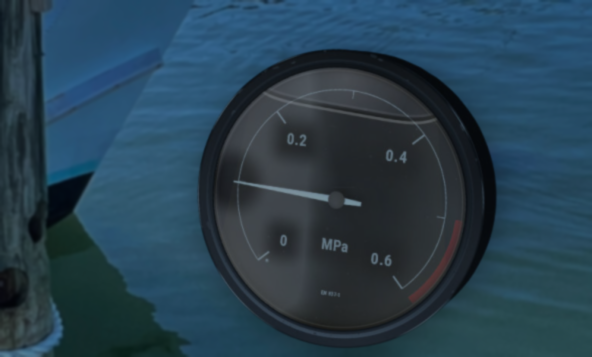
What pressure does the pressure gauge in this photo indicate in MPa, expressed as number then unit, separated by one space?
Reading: 0.1 MPa
